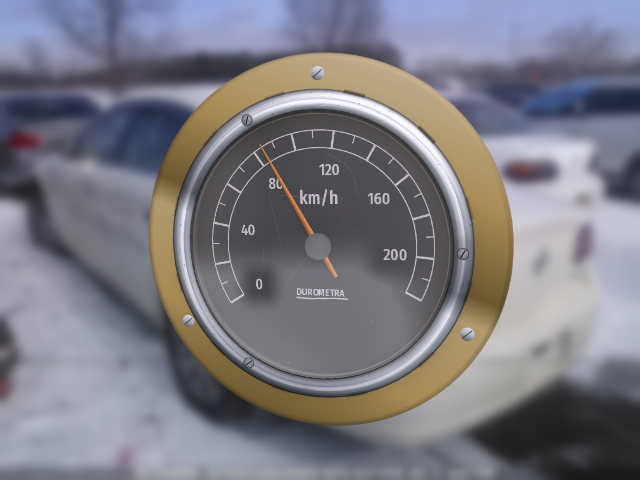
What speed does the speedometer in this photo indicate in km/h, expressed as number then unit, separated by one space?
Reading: 85 km/h
